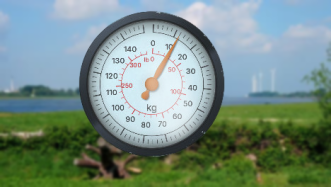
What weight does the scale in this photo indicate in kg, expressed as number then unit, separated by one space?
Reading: 12 kg
